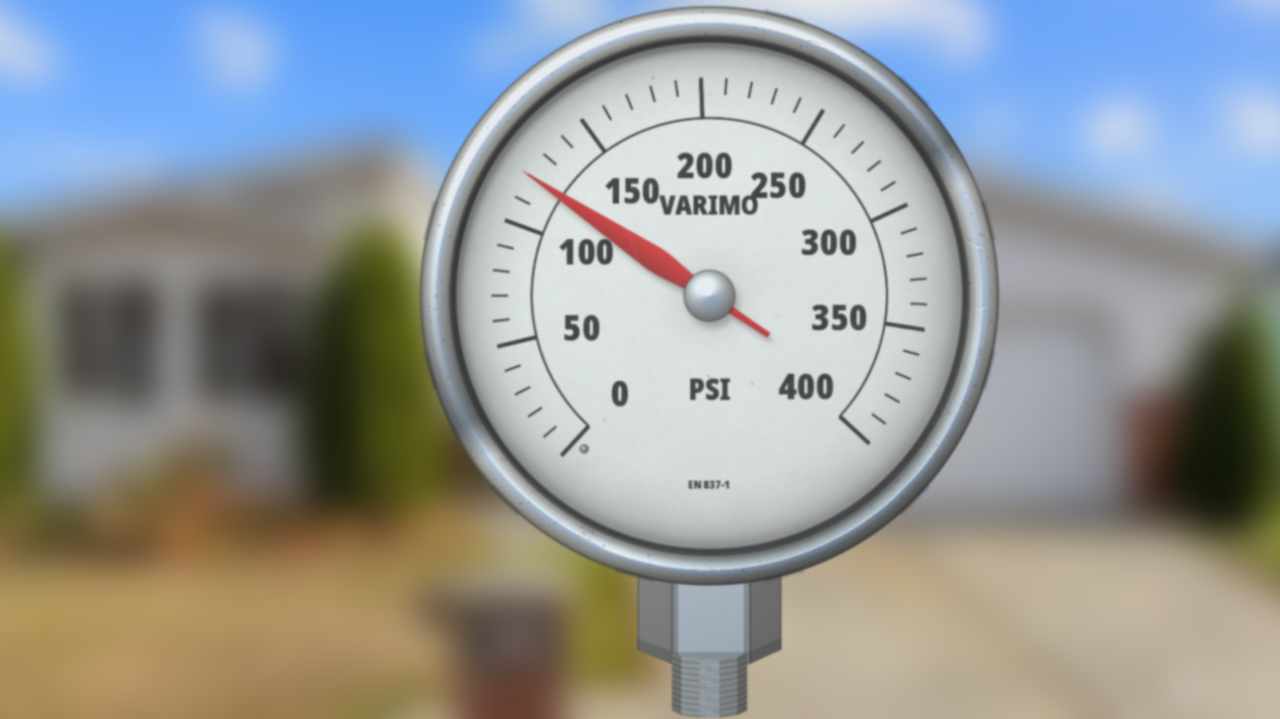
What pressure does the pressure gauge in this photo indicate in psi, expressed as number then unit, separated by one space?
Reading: 120 psi
